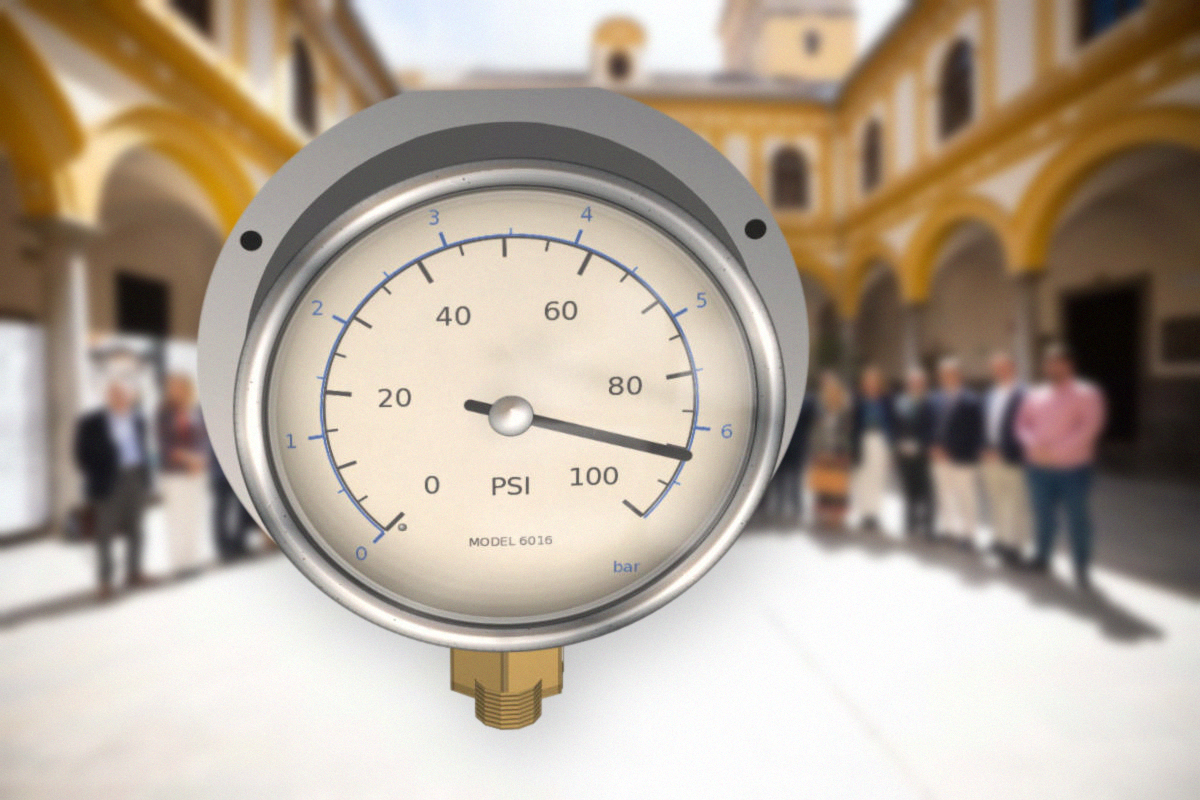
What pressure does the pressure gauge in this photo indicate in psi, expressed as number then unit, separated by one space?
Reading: 90 psi
